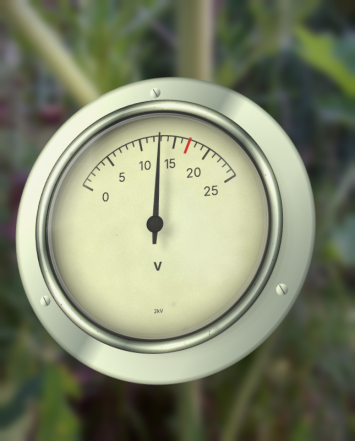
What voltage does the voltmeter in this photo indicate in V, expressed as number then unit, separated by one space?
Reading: 13 V
